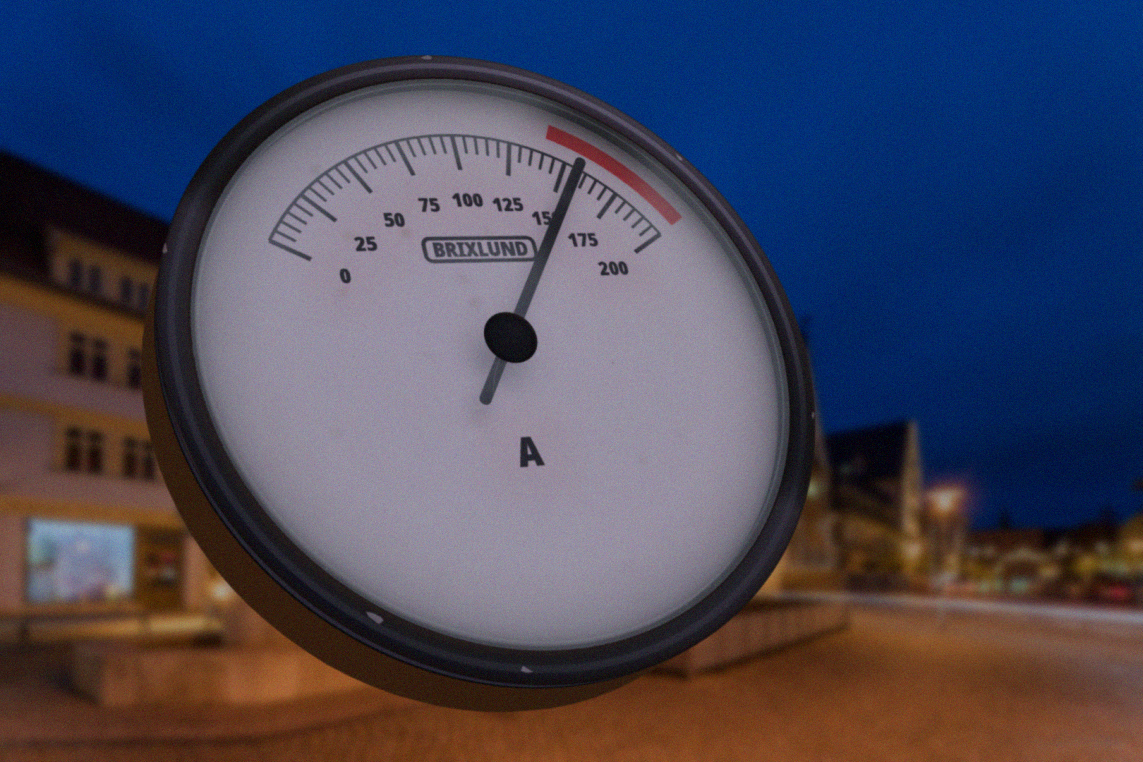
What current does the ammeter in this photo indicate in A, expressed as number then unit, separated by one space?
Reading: 155 A
